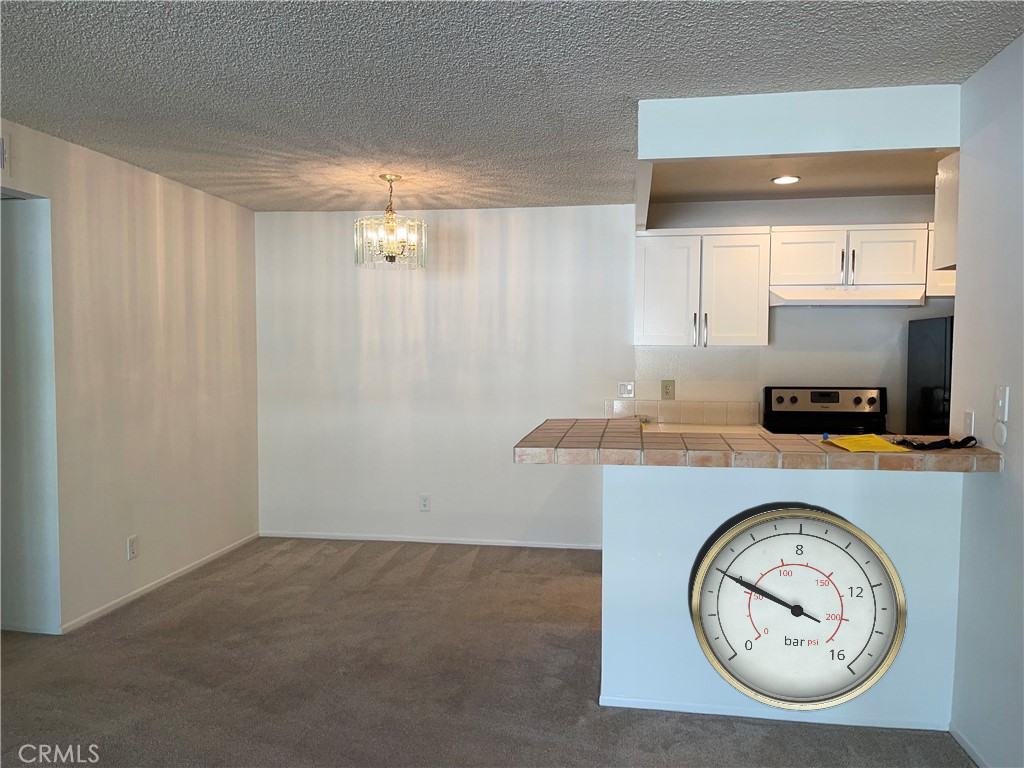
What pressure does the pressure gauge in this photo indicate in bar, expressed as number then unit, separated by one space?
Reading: 4 bar
